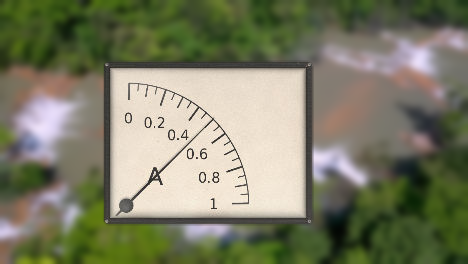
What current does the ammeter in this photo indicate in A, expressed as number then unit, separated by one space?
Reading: 0.5 A
